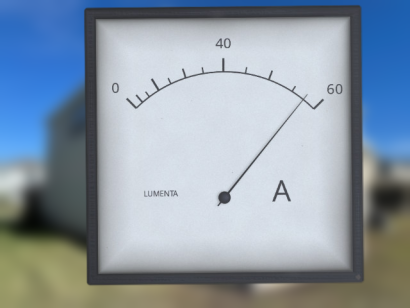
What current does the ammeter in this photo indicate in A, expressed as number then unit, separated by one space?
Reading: 57.5 A
